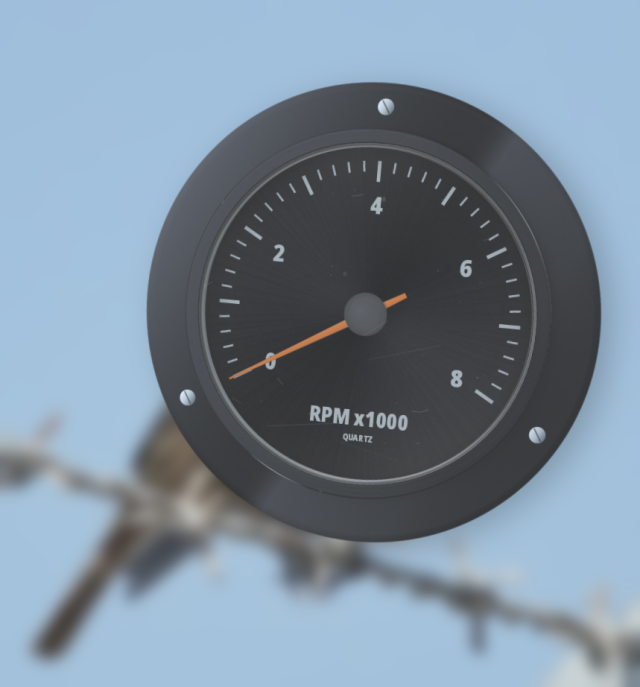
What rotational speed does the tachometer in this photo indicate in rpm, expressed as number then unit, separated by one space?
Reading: 0 rpm
